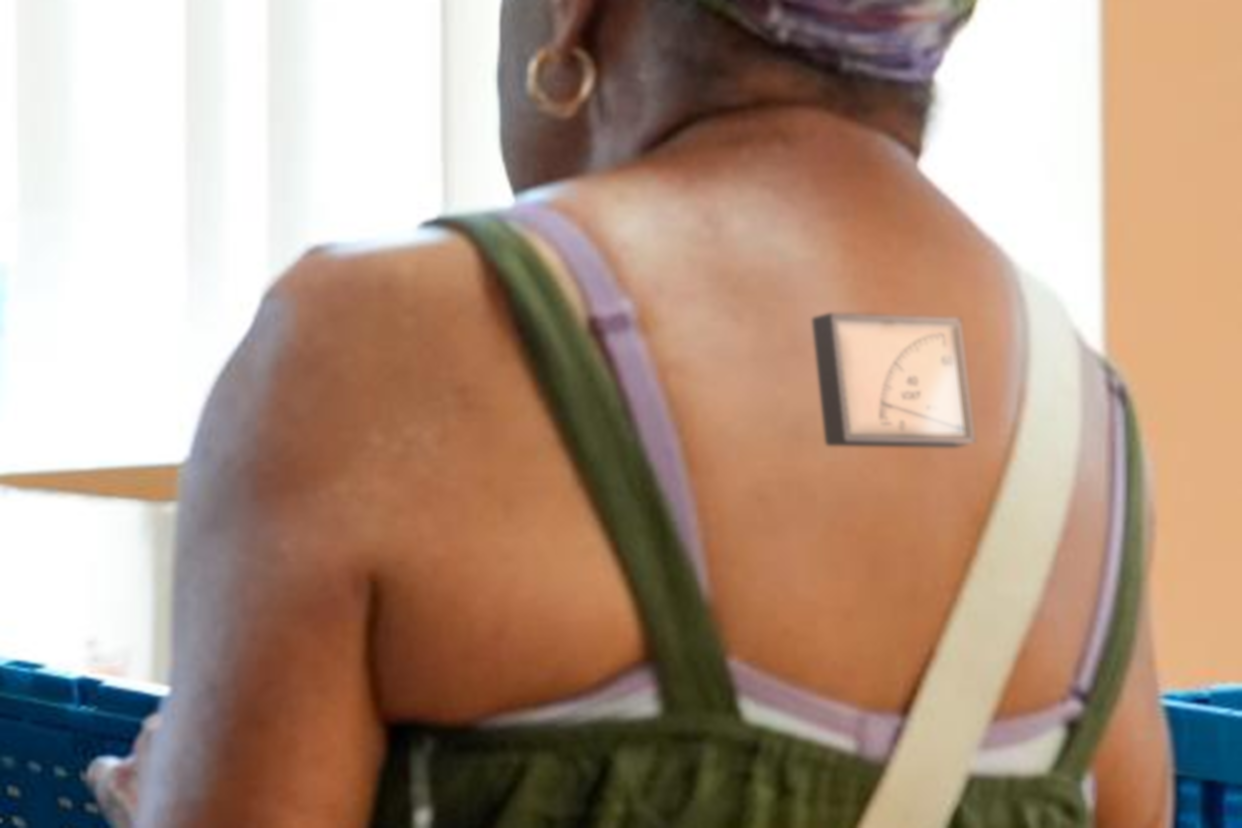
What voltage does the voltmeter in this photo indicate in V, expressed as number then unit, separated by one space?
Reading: 20 V
